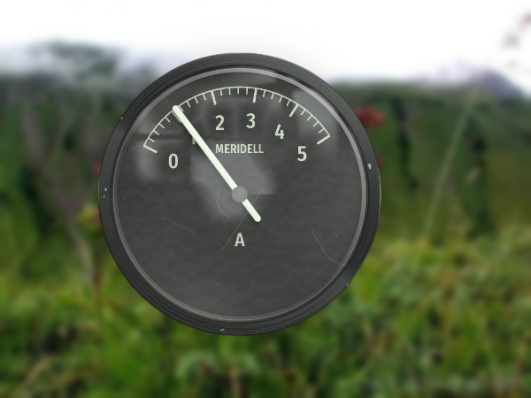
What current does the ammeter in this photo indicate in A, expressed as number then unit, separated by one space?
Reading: 1.1 A
